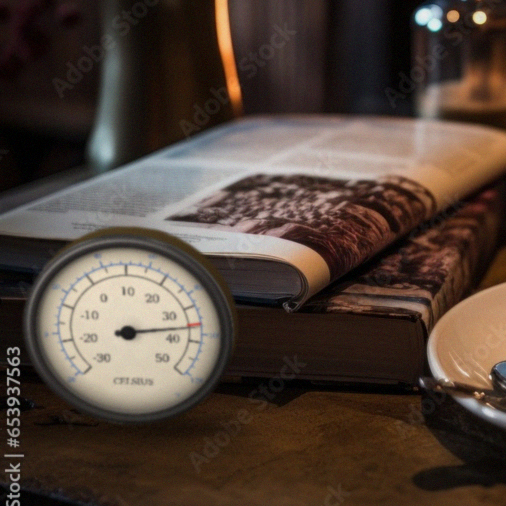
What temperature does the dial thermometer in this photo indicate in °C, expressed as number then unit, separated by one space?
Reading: 35 °C
